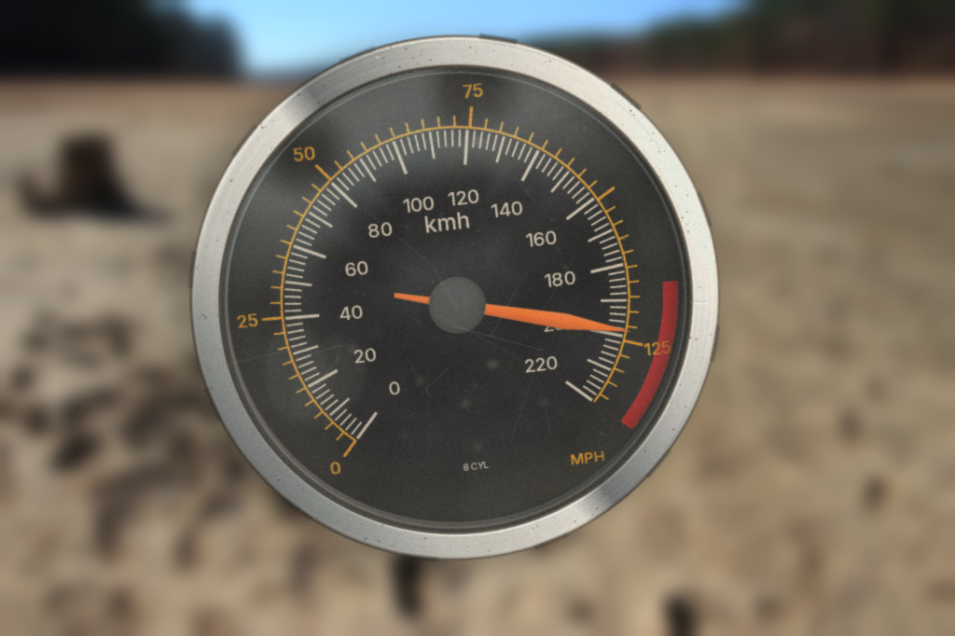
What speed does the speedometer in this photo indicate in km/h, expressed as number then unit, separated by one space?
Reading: 198 km/h
